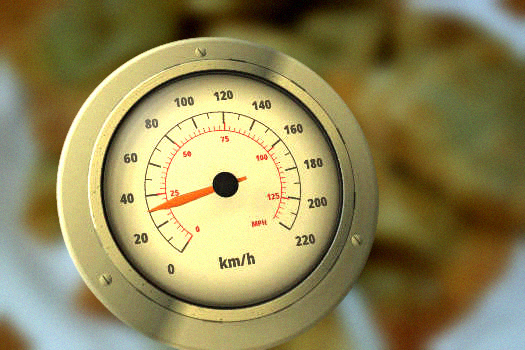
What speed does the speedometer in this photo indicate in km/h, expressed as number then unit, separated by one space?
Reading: 30 km/h
